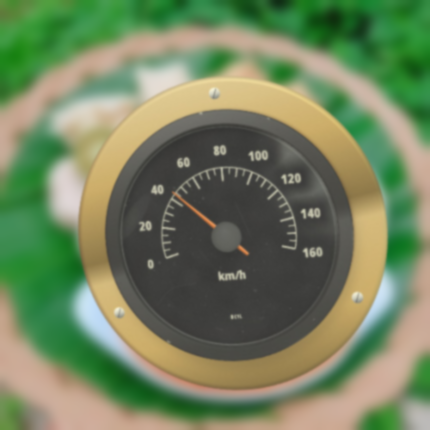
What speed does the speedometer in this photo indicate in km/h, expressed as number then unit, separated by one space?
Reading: 45 km/h
